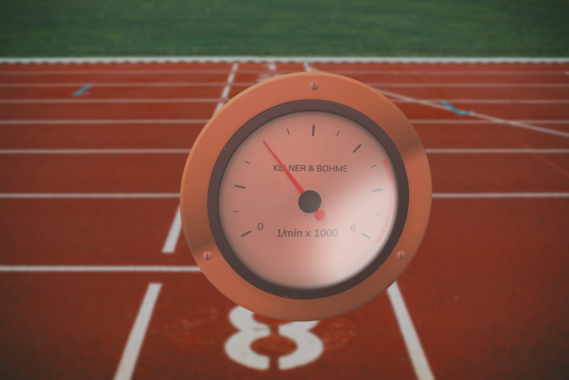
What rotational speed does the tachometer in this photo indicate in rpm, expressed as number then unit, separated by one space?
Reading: 2000 rpm
